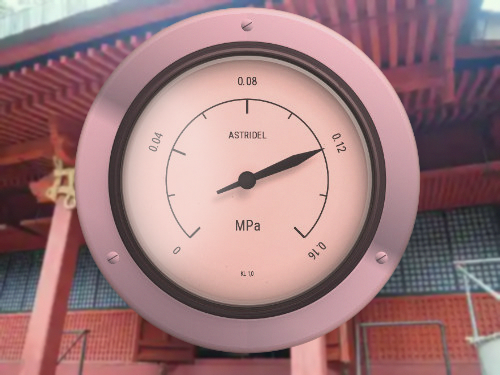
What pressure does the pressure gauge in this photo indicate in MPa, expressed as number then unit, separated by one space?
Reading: 0.12 MPa
